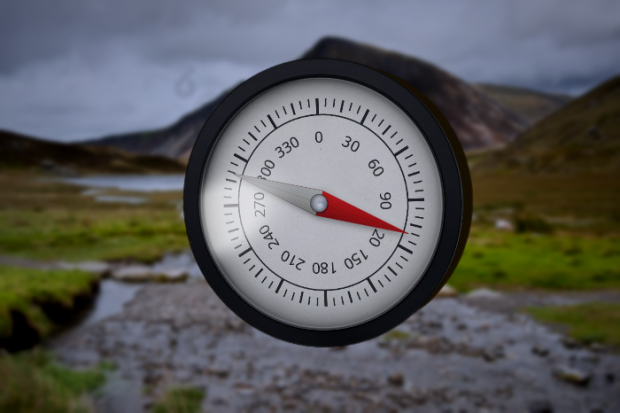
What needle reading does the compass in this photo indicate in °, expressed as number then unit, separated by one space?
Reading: 110 °
